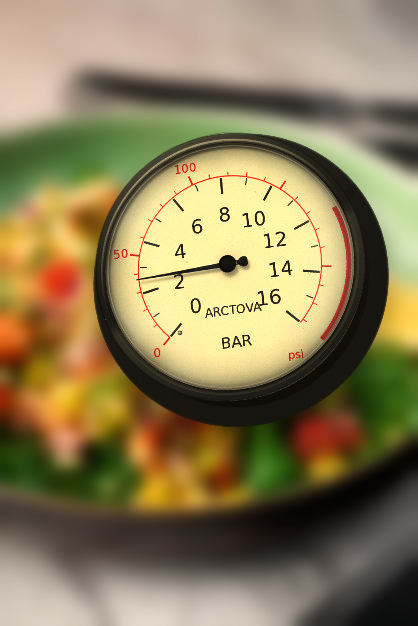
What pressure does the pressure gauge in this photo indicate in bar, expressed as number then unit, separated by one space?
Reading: 2.5 bar
